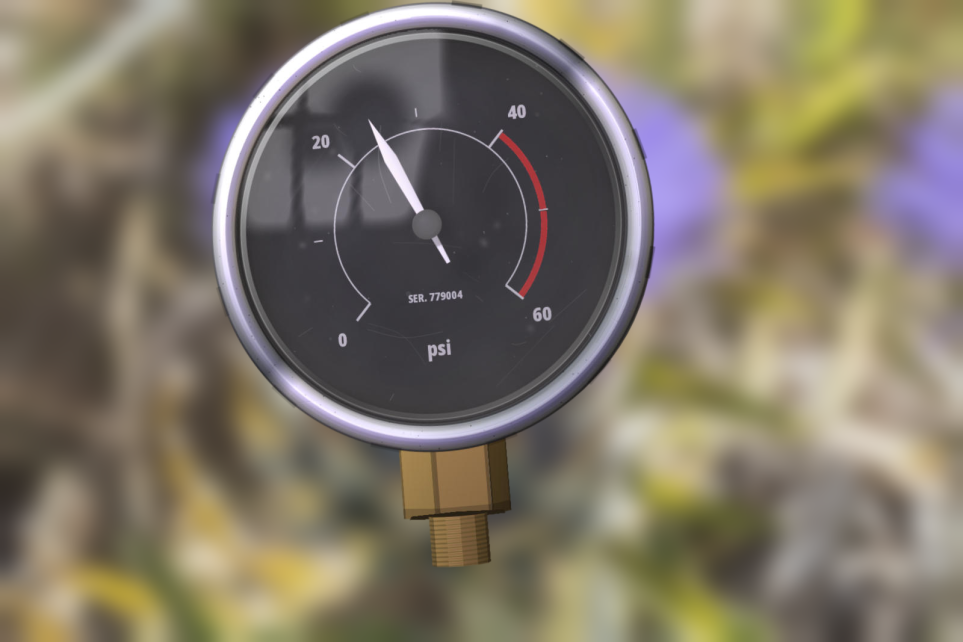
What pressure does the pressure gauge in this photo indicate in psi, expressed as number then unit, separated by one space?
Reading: 25 psi
